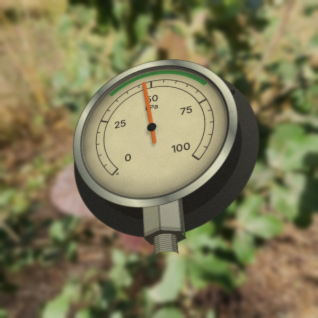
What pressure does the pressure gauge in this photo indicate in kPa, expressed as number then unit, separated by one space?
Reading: 47.5 kPa
